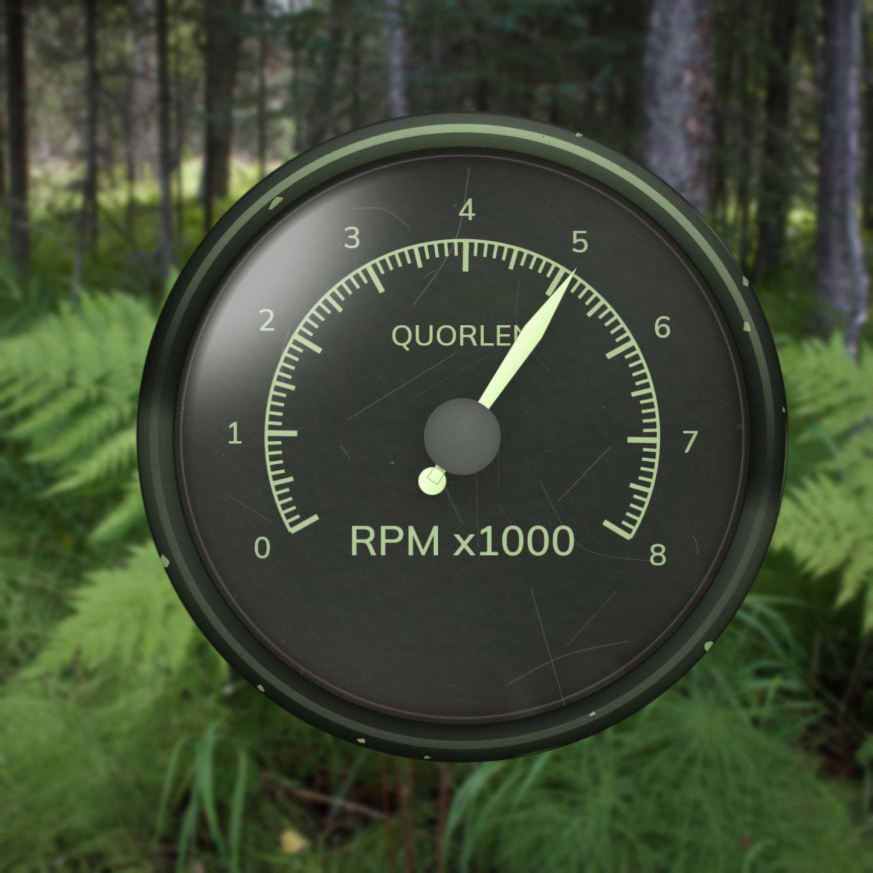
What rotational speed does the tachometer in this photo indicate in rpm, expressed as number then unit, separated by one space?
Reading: 5100 rpm
